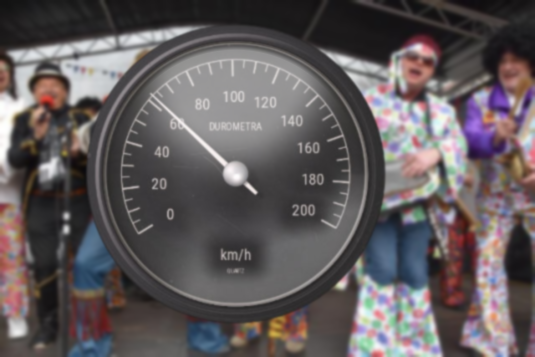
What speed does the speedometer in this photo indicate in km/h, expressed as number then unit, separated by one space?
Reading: 62.5 km/h
